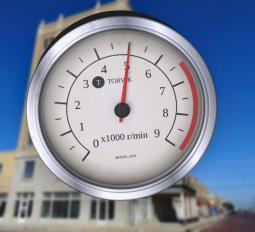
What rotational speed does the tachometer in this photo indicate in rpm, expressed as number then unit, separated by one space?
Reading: 5000 rpm
